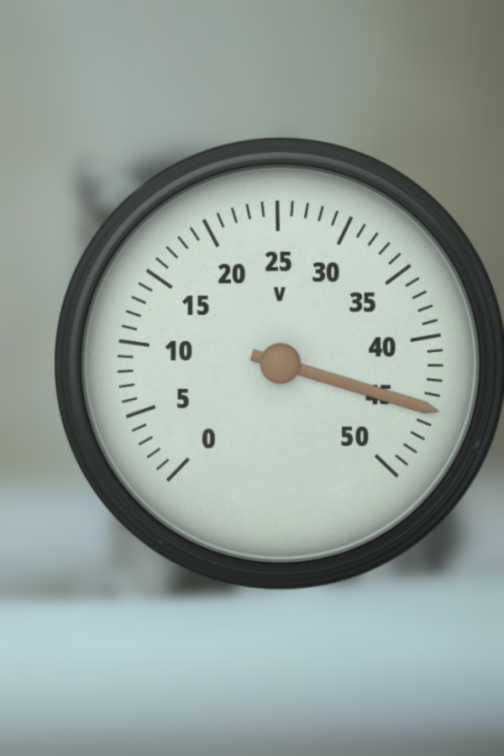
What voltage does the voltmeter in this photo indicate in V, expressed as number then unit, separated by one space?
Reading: 45 V
